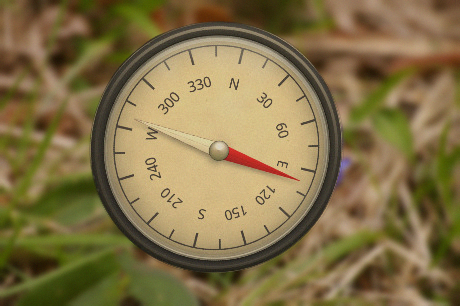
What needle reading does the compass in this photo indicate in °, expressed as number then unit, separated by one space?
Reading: 97.5 °
